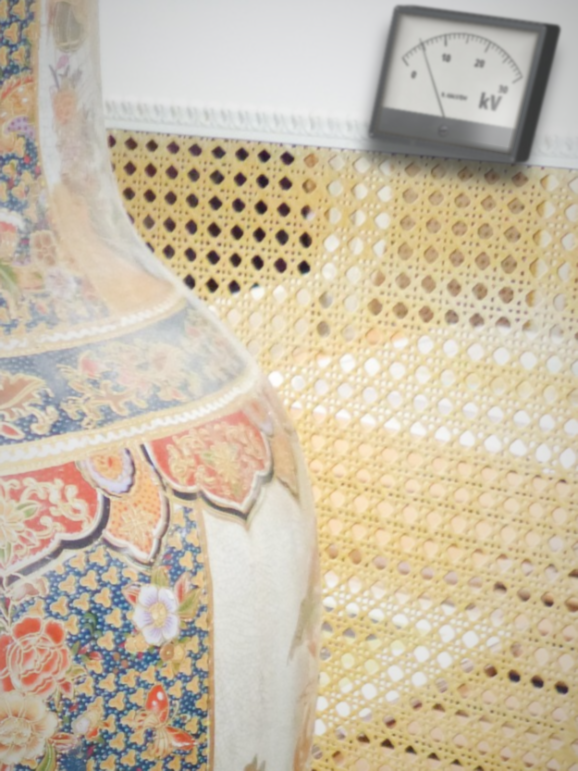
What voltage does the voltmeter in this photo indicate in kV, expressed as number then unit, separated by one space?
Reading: 5 kV
